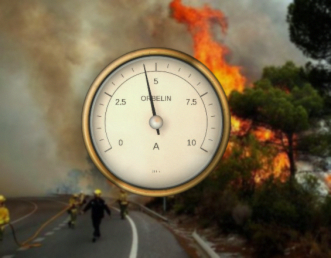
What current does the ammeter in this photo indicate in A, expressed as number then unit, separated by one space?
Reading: 4.5 A
